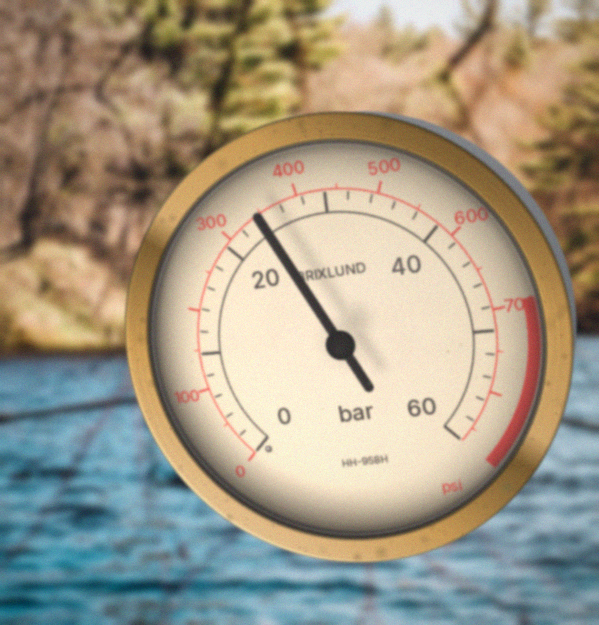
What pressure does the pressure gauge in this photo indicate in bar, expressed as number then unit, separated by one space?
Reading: 24 bar
